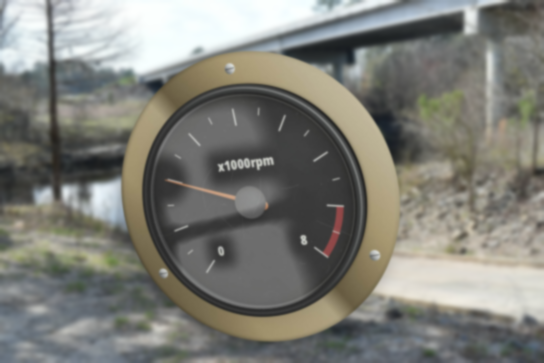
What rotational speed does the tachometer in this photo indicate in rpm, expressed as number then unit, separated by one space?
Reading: 2000 rpm
